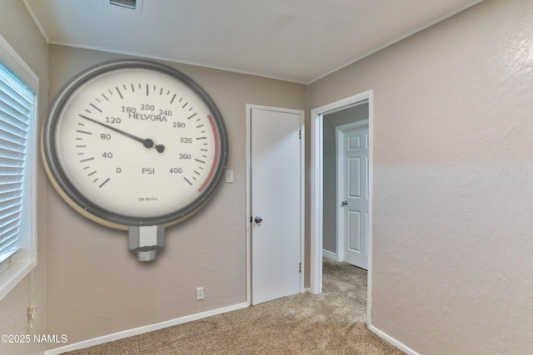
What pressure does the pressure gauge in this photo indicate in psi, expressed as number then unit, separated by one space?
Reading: 100 psi
